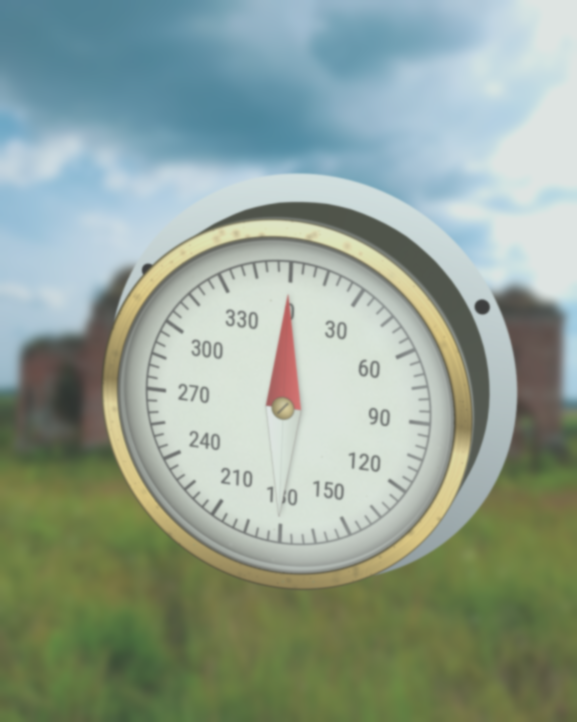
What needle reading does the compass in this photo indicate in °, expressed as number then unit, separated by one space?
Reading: 0 °
